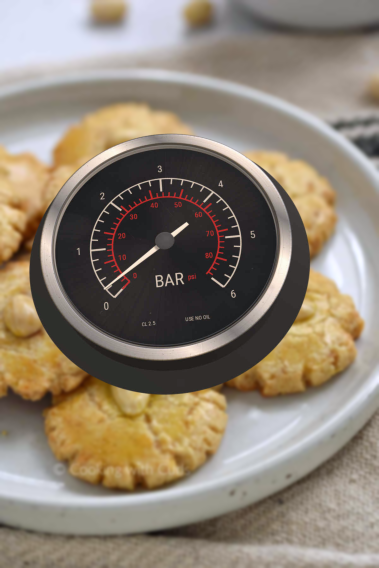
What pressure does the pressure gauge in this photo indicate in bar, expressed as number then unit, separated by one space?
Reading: 0.2 bar
